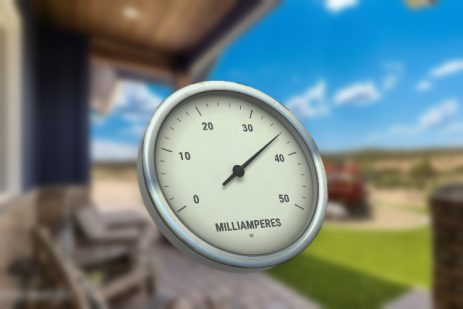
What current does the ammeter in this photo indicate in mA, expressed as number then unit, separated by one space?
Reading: 36 mA
